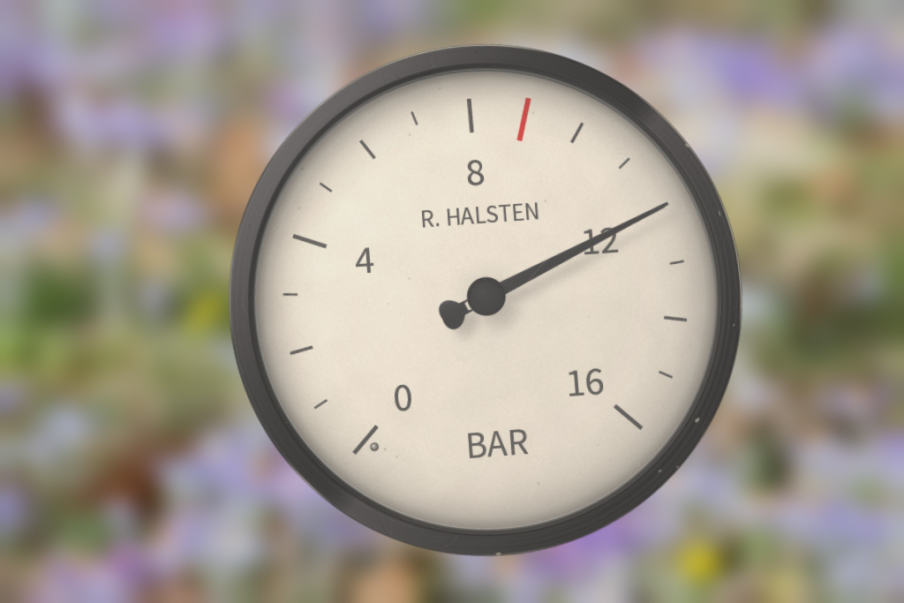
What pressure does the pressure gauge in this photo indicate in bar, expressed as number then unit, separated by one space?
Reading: 12 bar
